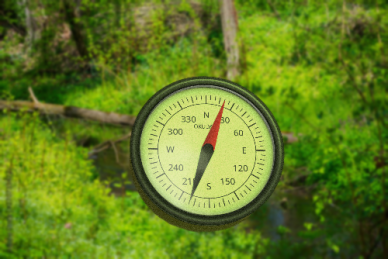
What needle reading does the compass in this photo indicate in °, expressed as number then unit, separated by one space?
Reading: 20 °
